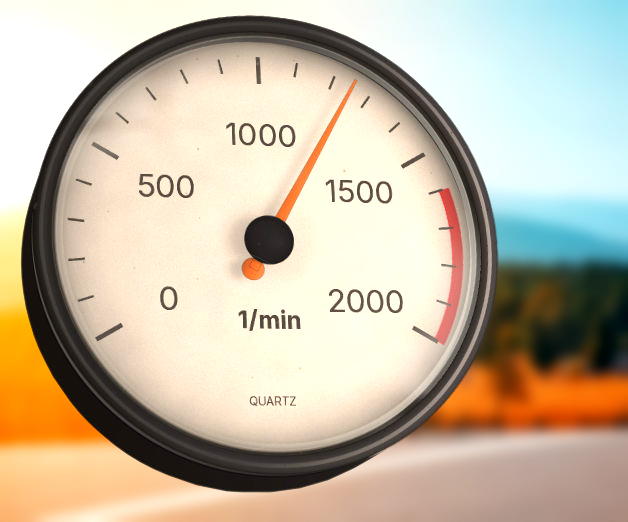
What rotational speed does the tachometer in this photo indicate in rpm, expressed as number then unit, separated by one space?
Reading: 1250 rpm
